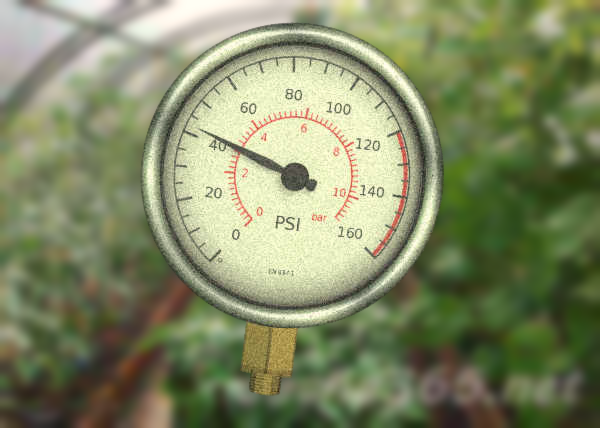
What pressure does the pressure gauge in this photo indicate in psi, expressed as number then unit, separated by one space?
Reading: 42.5 psi
